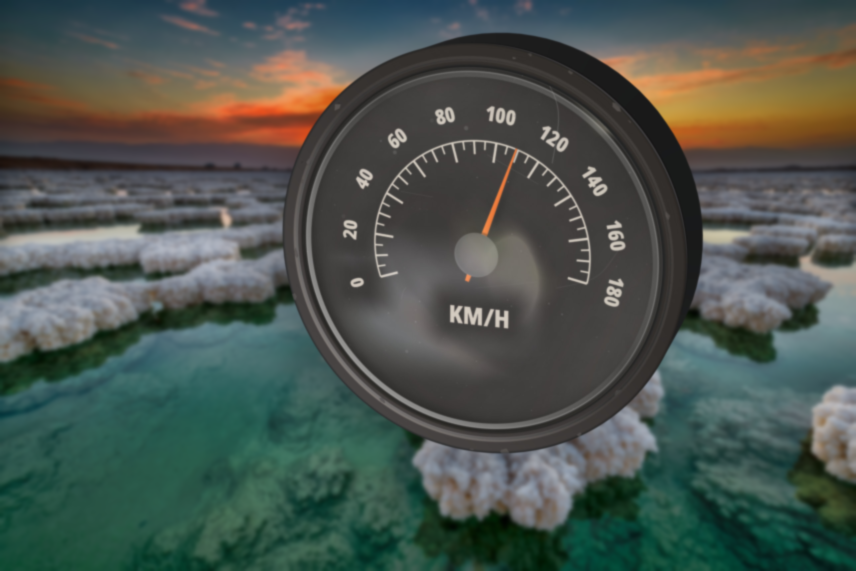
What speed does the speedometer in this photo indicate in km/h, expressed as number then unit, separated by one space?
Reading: 110 km/h
